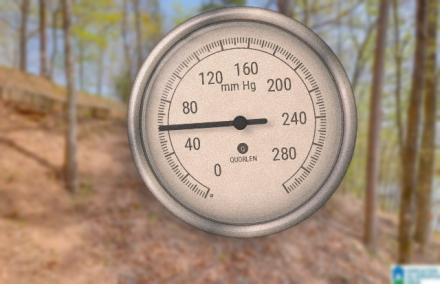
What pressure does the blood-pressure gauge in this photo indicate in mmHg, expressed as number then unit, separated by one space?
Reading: 60 mmHg
